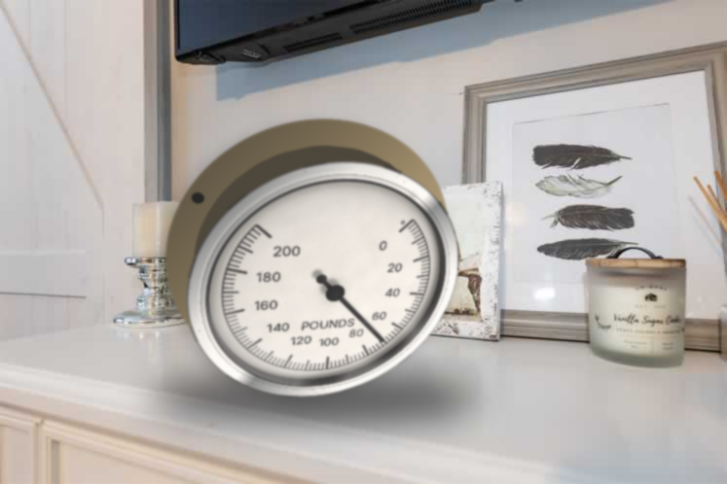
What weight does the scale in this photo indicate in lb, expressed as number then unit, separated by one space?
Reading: 70 lb
